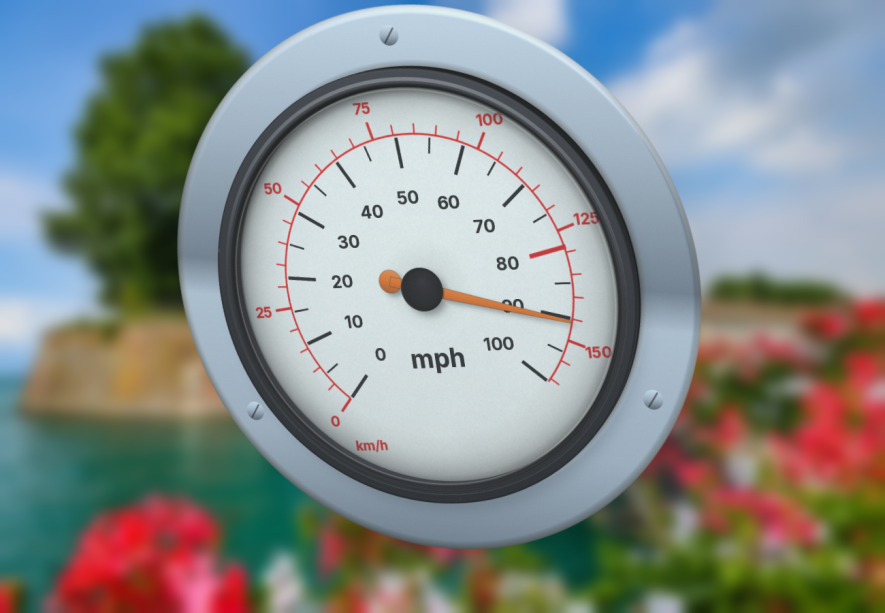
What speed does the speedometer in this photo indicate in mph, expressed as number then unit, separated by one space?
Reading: 90 mph
